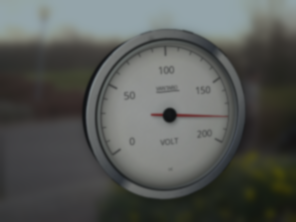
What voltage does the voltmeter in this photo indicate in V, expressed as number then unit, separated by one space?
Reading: 180 V
